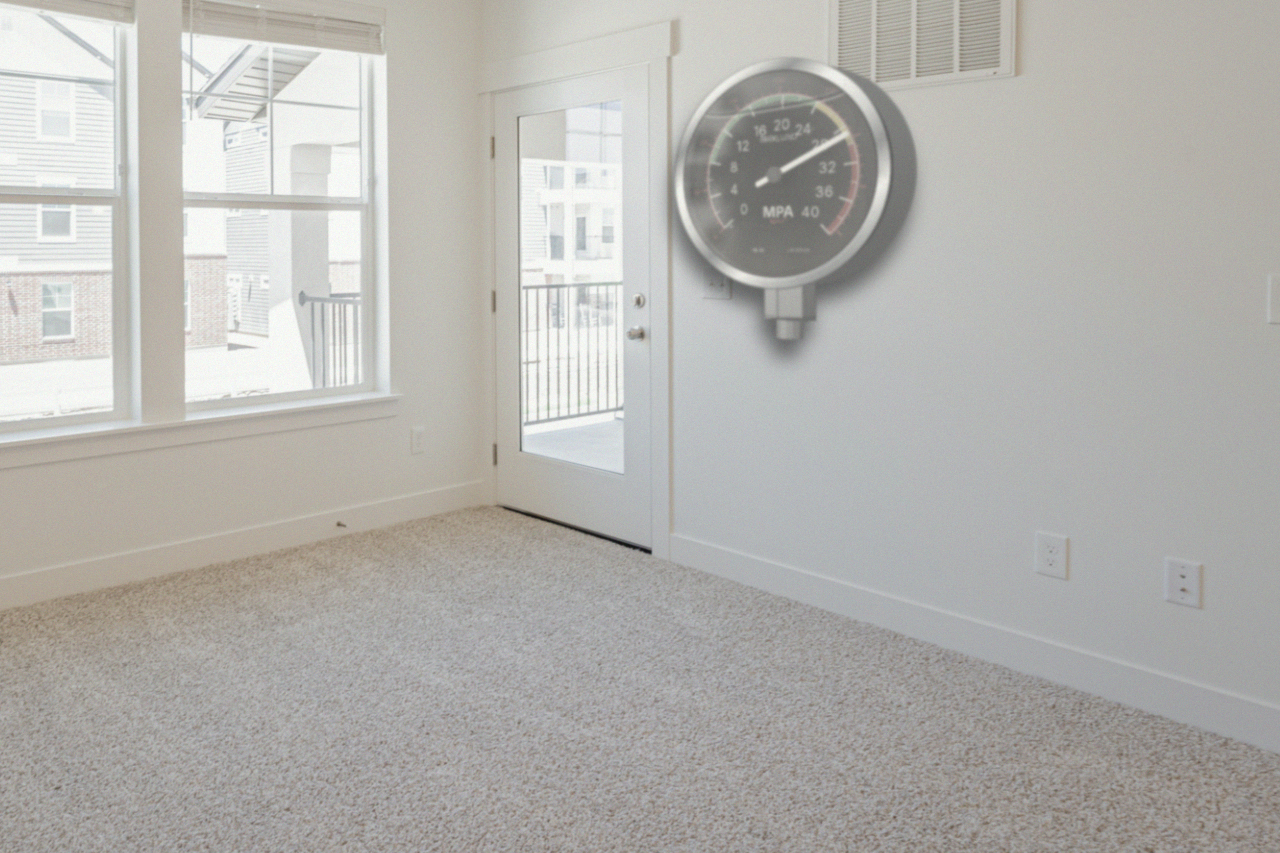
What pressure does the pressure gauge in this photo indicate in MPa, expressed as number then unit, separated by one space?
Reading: 29 MPa
